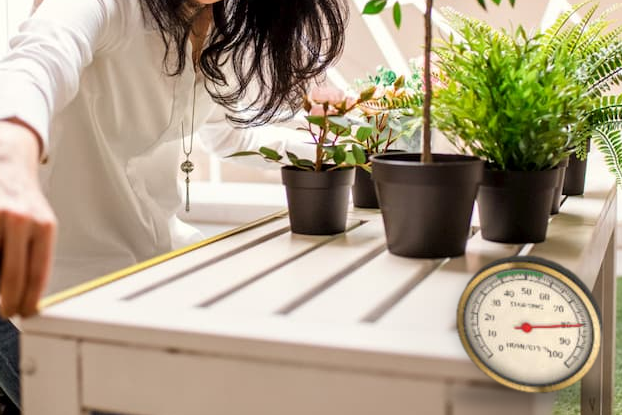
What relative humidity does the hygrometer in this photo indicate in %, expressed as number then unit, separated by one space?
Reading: 80 %
